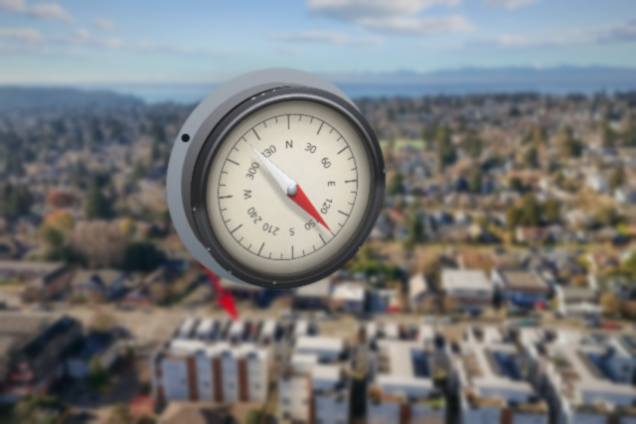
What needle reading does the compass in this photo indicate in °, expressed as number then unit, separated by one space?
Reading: 140 °
